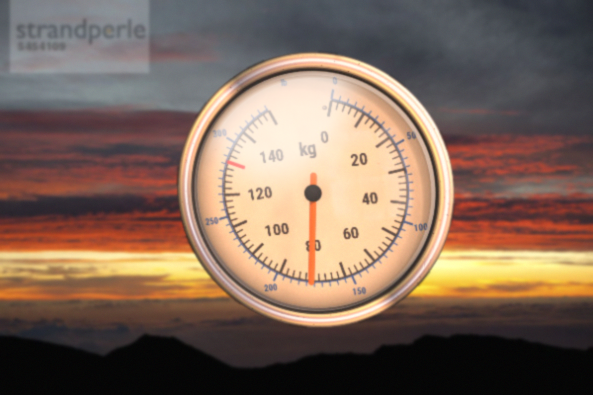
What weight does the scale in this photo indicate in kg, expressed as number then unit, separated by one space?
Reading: 80 kg
